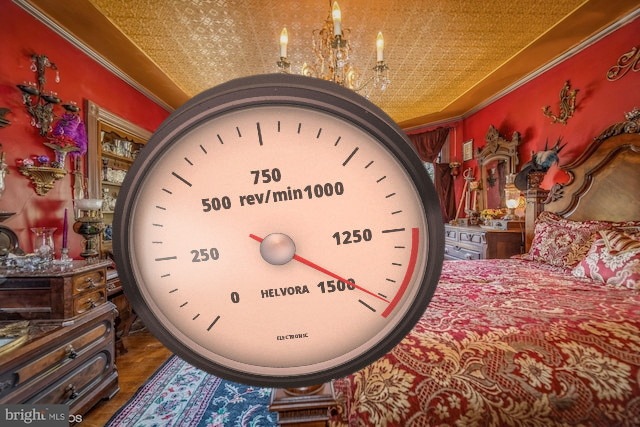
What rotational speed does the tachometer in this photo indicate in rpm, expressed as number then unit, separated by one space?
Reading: 1450 rpm
